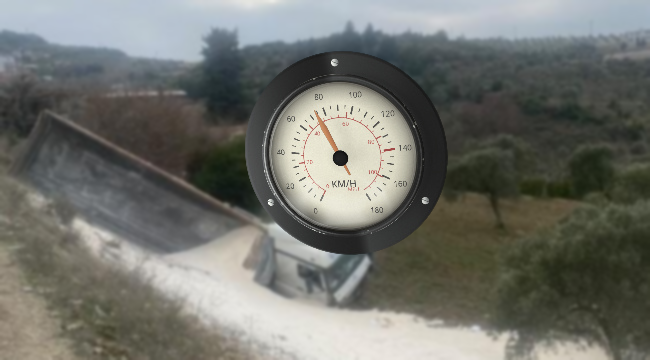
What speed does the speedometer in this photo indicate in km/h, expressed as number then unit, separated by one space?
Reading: 75 km/h
